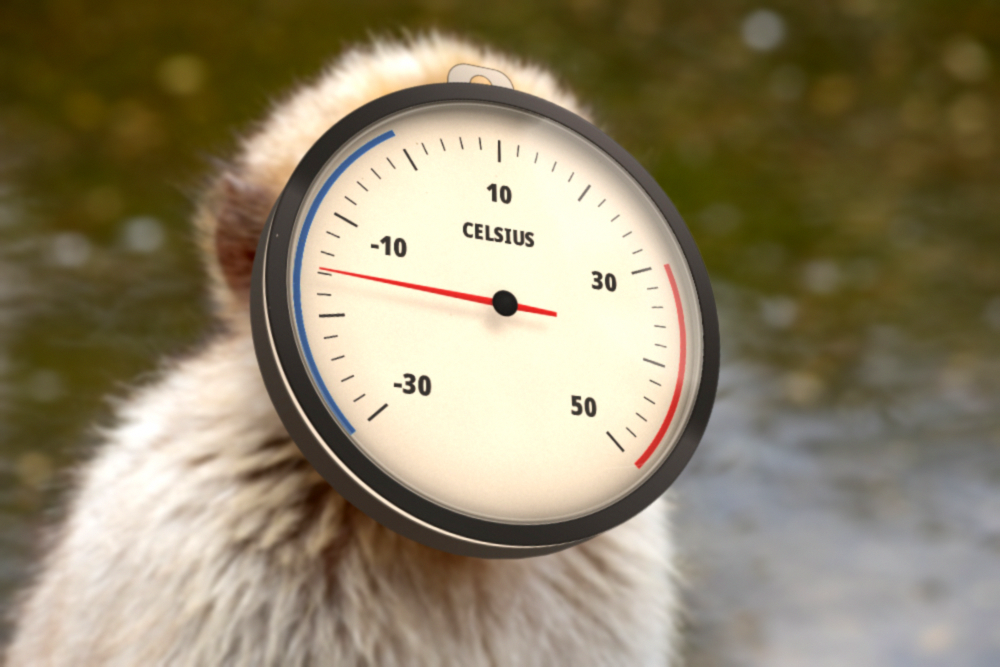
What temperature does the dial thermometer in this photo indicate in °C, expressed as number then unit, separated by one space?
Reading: -16 °C
